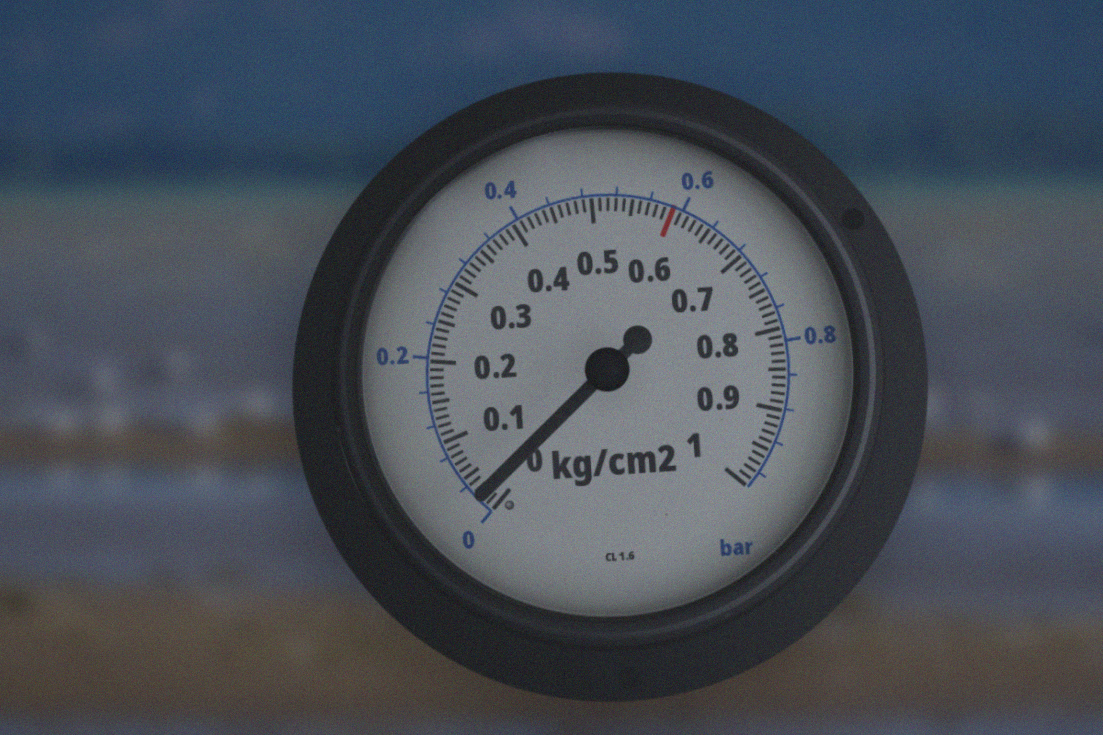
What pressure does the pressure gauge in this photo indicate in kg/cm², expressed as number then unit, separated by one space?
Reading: 0.02 kg/cm²
